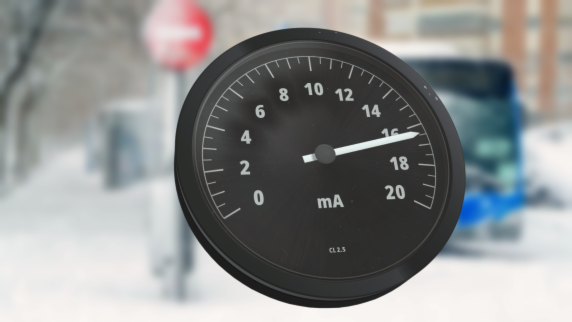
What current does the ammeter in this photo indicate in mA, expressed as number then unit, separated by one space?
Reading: 16.5 mA
